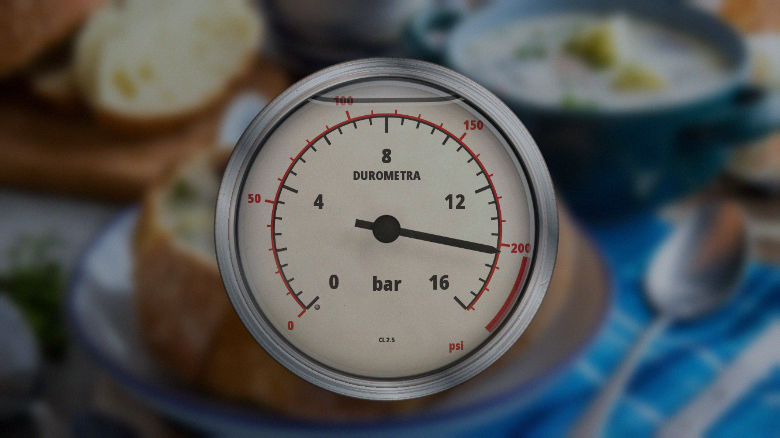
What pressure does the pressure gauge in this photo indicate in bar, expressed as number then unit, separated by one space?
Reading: 14 bar
